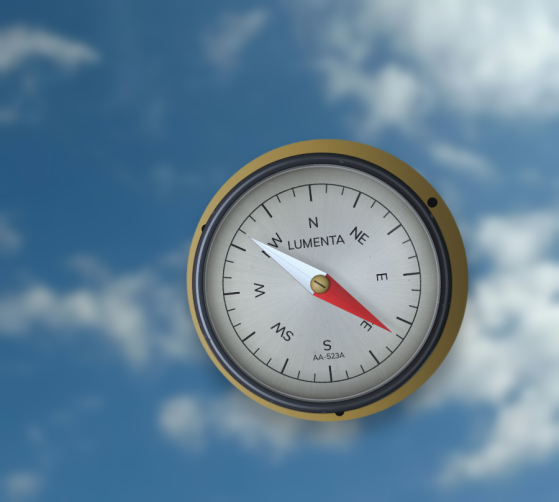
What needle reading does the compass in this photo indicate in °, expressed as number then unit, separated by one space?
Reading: 130 °
